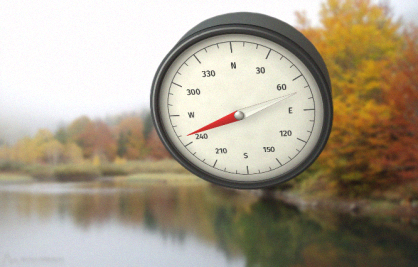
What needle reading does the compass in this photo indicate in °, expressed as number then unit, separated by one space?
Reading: 250 °
